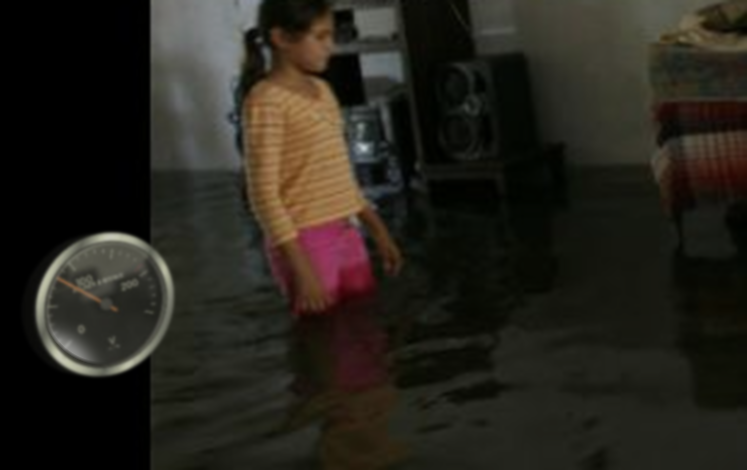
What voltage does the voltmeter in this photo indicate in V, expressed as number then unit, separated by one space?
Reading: 80 V
